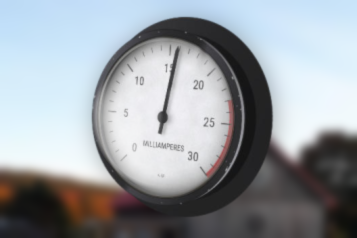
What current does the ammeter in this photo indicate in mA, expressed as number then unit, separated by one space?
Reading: 16 mA
